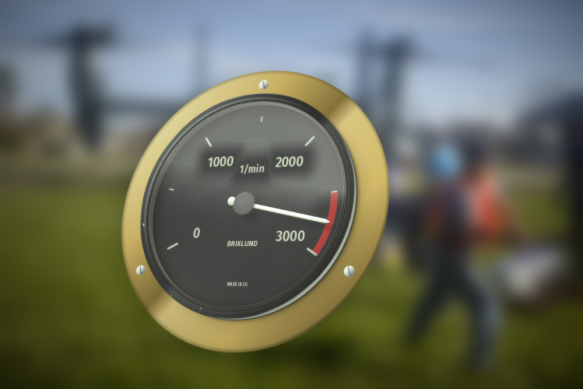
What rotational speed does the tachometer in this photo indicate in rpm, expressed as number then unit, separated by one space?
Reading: 2750 rpm
